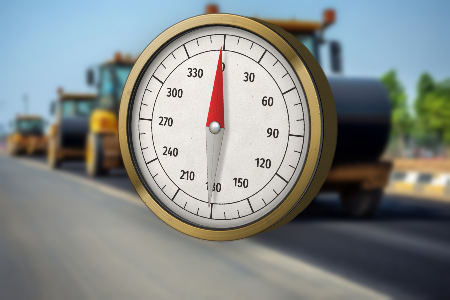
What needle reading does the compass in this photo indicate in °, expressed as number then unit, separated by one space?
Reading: 0 °
